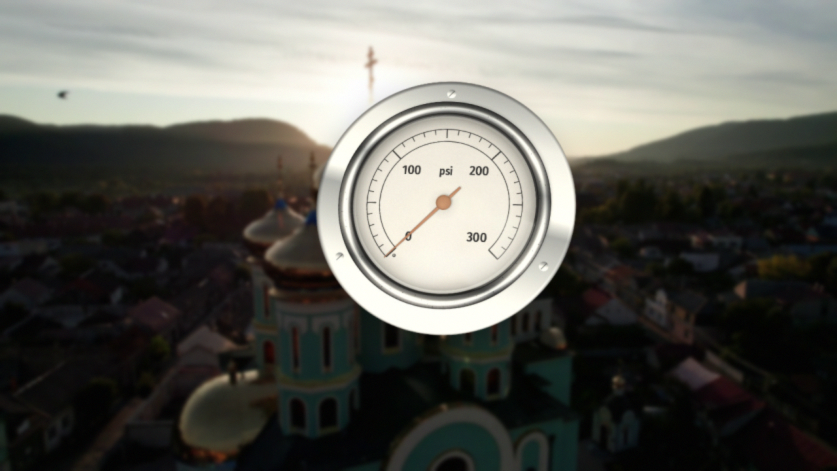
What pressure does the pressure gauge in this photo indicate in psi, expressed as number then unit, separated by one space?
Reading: 0 psi
